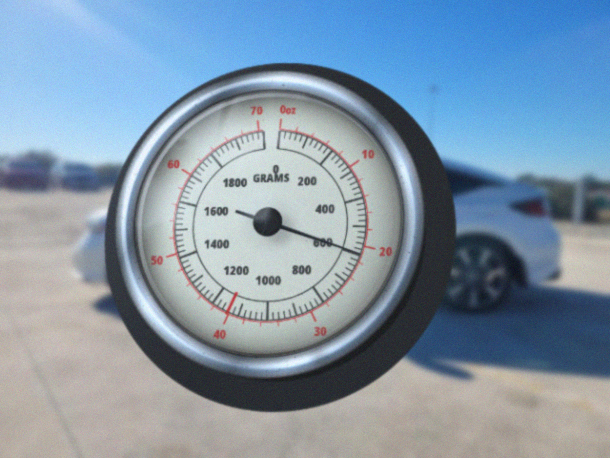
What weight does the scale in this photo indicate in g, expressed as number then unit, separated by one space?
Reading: 600 g
